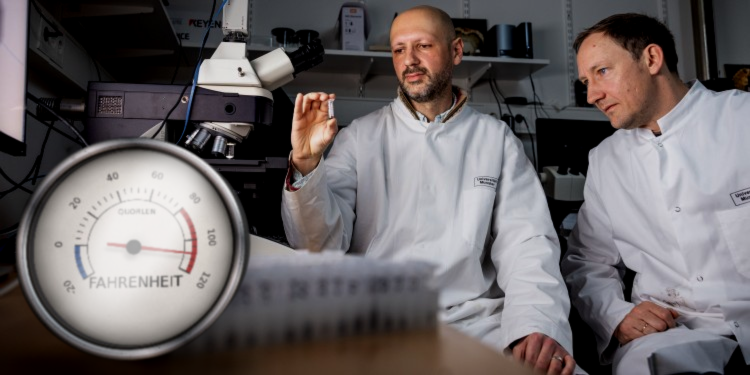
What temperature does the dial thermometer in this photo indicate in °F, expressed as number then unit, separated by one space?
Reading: 108 °F
